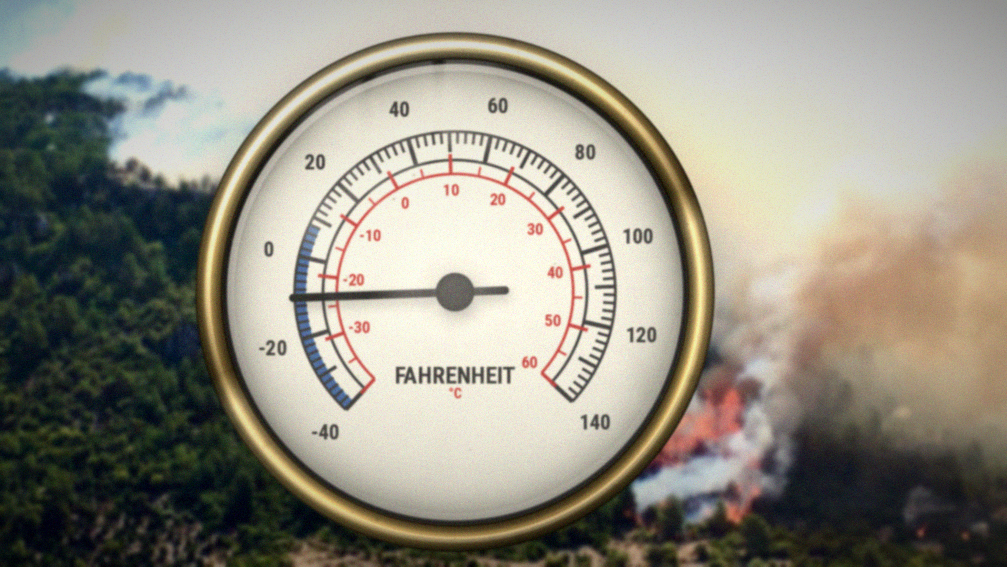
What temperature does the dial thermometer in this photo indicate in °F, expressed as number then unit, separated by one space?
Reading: -10 °F
